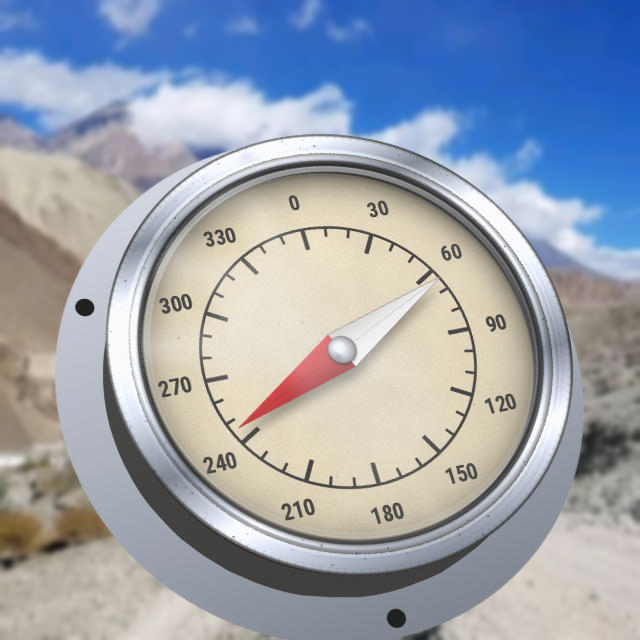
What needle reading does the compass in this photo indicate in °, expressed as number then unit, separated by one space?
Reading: 245 °
